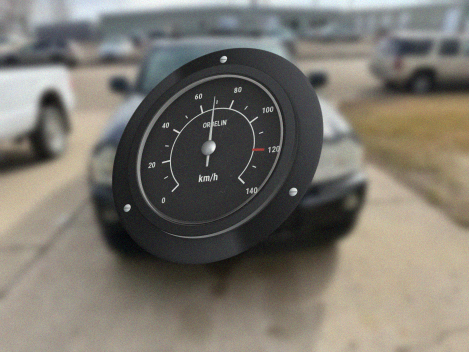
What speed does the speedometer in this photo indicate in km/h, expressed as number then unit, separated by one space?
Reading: 70 km/h
